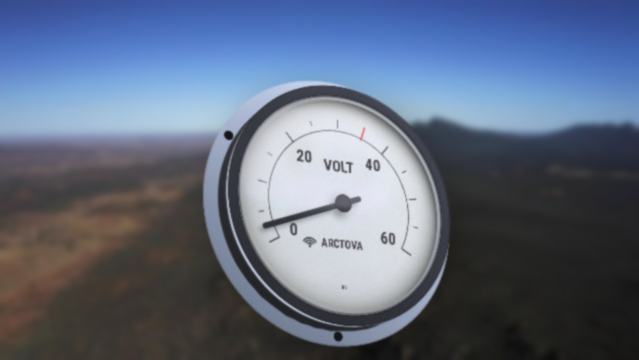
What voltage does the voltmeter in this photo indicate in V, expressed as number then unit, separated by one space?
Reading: 2.5 V
